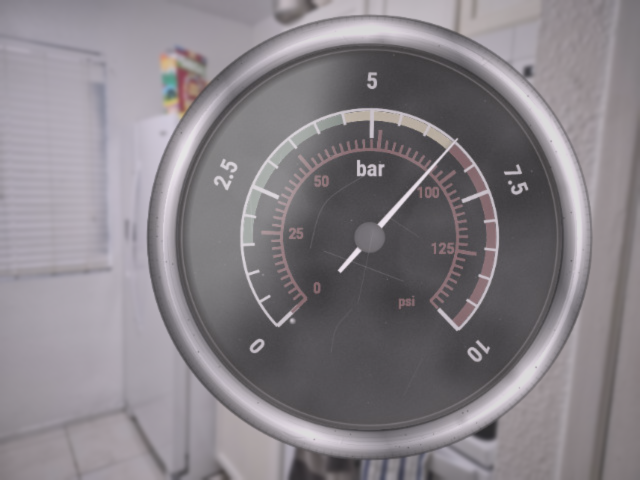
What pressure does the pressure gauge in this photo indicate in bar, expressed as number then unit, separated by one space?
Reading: 6.5 bar
